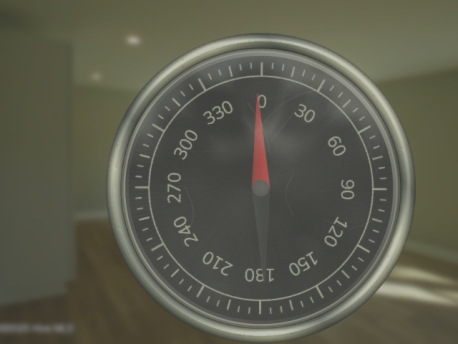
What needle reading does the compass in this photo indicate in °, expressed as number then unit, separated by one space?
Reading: 357.5 °
